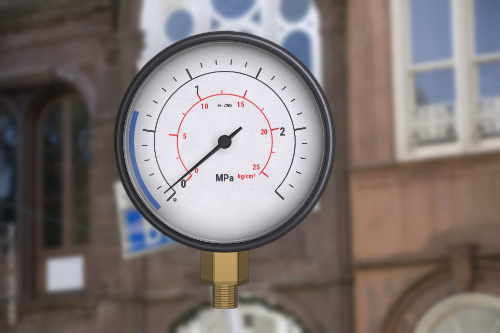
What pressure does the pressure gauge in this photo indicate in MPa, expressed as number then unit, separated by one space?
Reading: 0.05 MPa
